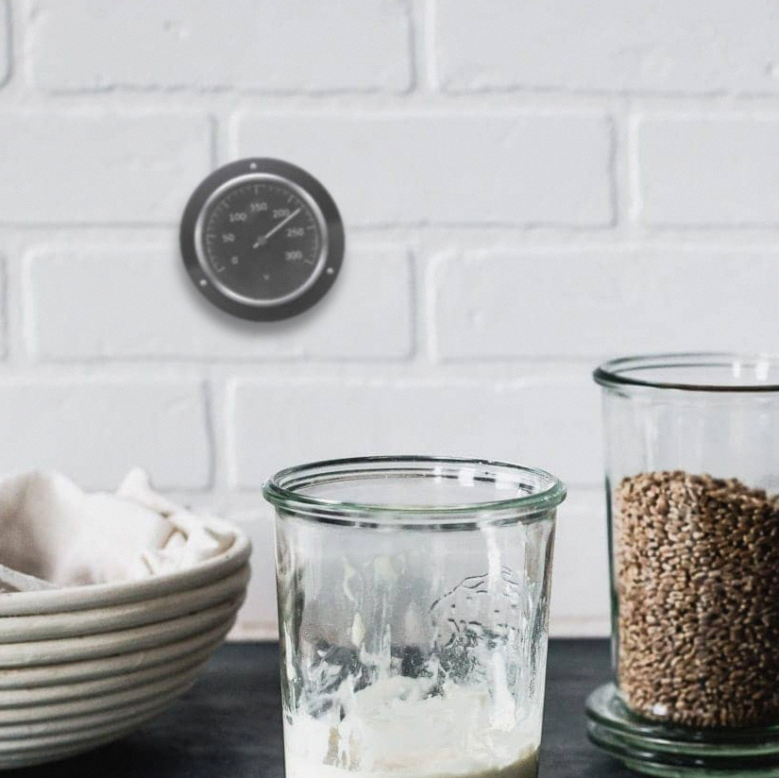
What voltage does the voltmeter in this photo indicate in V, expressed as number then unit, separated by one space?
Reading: 220 V
